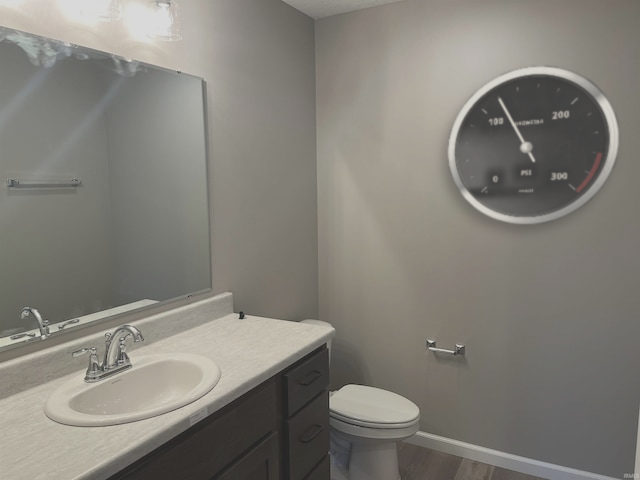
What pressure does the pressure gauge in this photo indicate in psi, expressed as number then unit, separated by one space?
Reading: 120 psi
